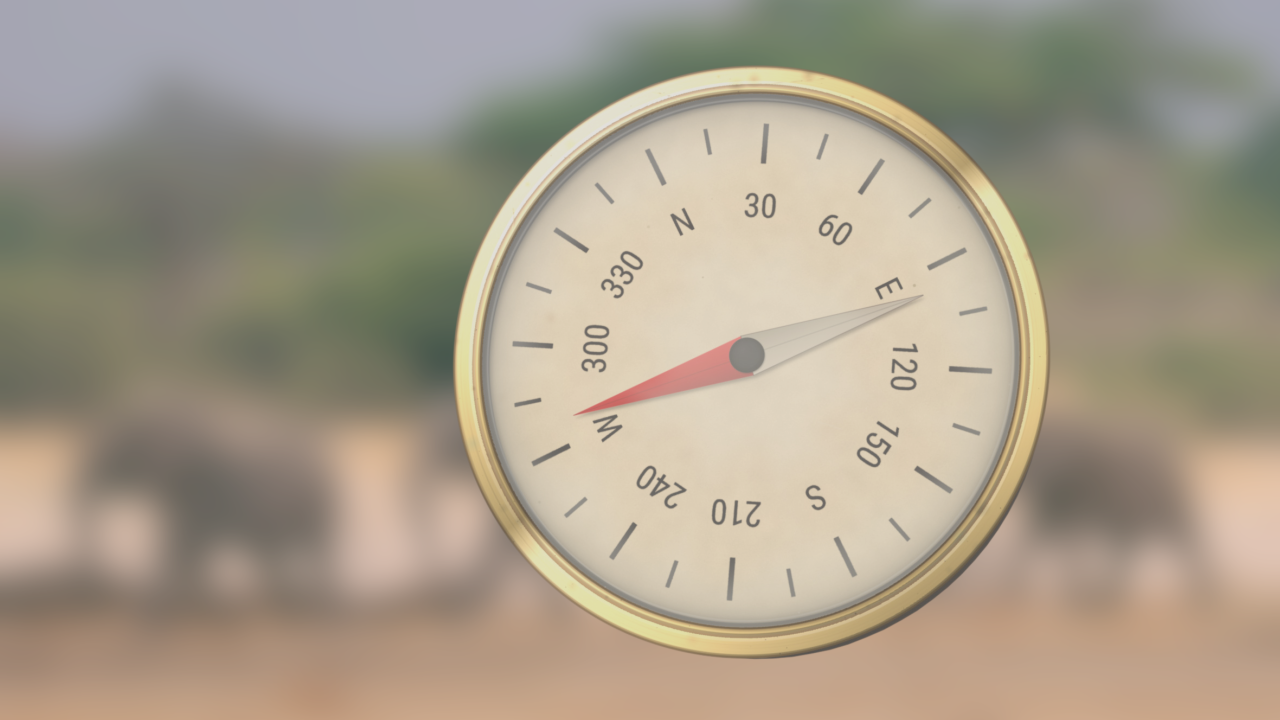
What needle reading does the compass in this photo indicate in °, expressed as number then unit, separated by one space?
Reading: 277.5 °
